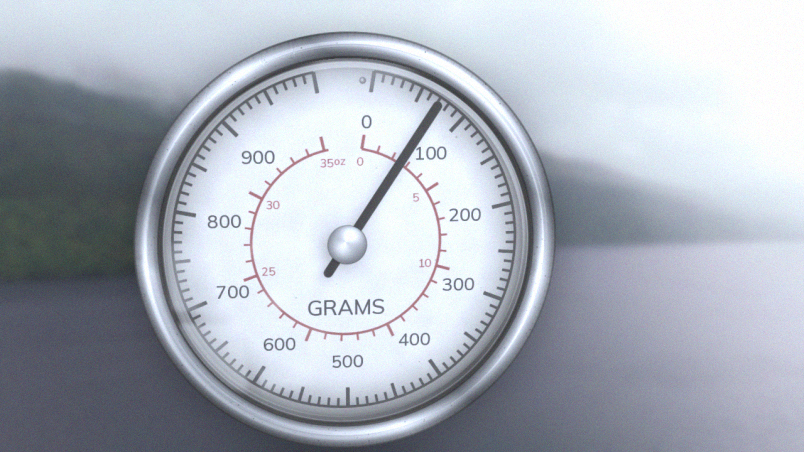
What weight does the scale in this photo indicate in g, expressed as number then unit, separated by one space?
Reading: 70 g
